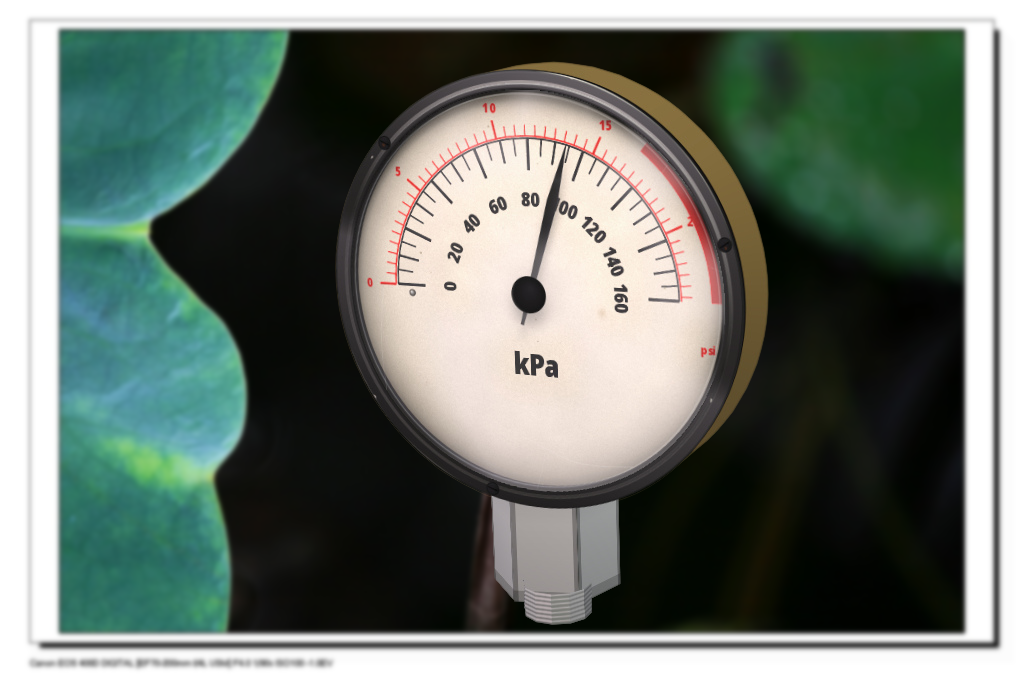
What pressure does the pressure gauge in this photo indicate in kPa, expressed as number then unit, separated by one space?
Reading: 95 kPa
